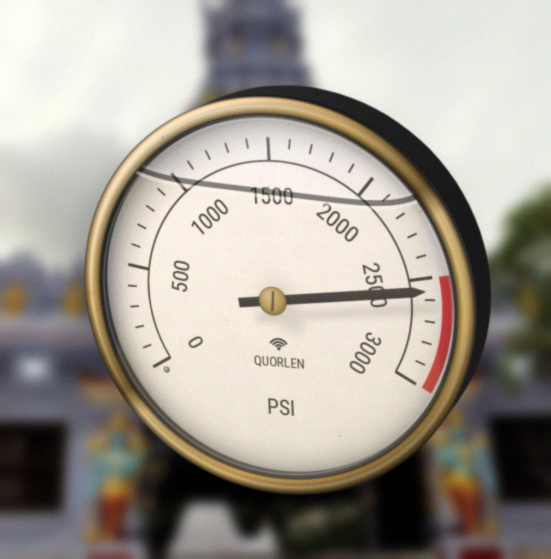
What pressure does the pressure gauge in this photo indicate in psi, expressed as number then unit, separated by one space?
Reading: 2550 psi
